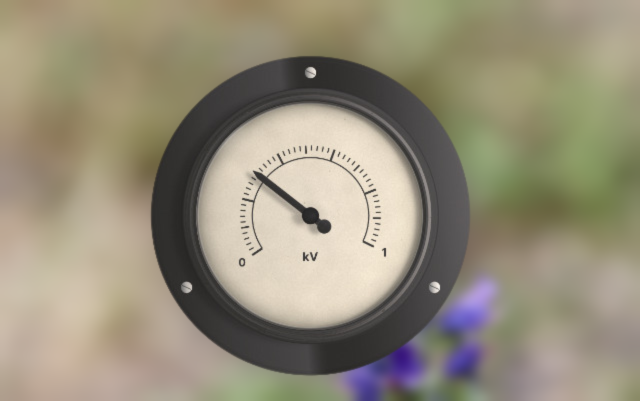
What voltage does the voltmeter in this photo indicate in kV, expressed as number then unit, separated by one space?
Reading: 0.3 kV
